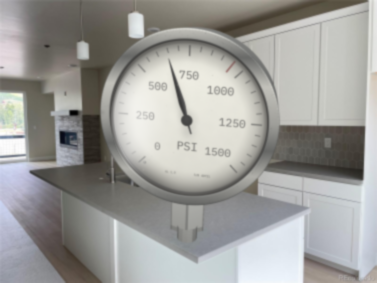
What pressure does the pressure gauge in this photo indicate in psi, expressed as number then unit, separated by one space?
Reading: 650 psi
